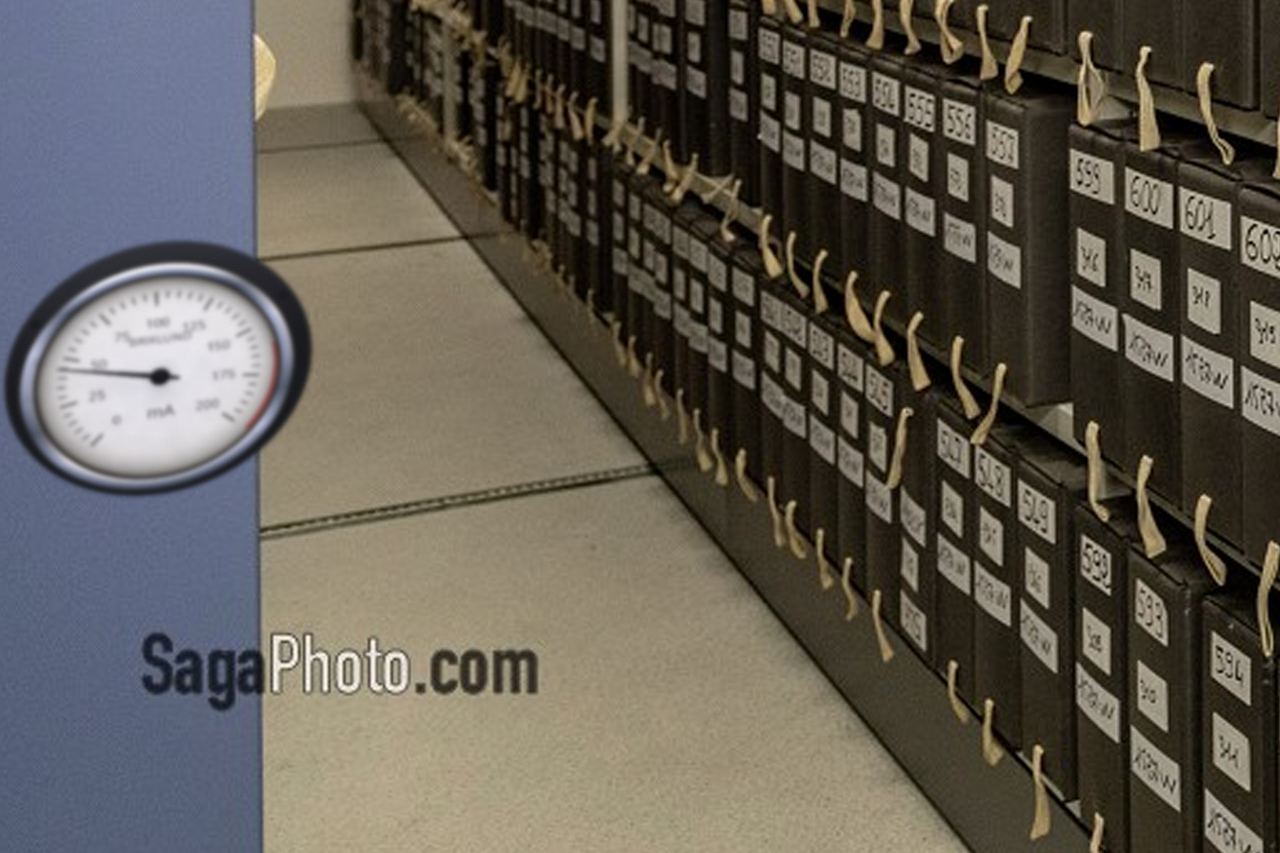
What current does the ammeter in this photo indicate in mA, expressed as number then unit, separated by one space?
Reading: 45 mA
